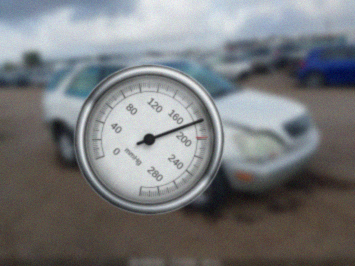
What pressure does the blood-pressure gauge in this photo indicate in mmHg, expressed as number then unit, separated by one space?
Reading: 180 mmHg
